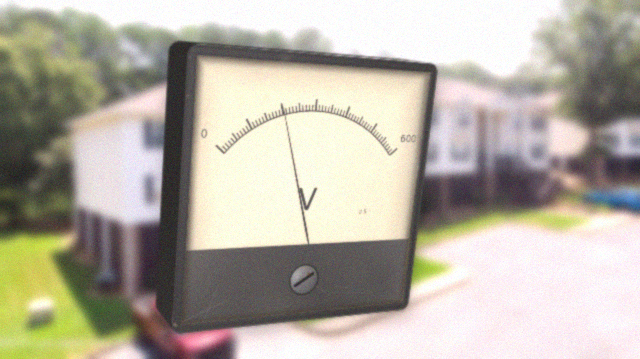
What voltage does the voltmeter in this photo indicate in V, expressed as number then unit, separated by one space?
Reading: 200 V
